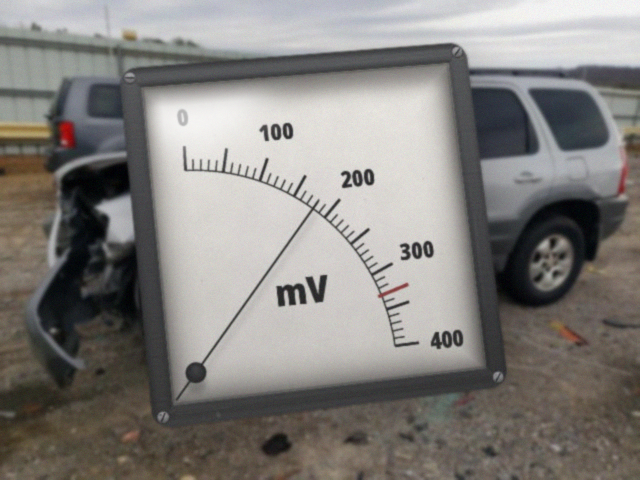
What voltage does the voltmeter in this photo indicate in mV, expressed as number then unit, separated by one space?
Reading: 180 mV
